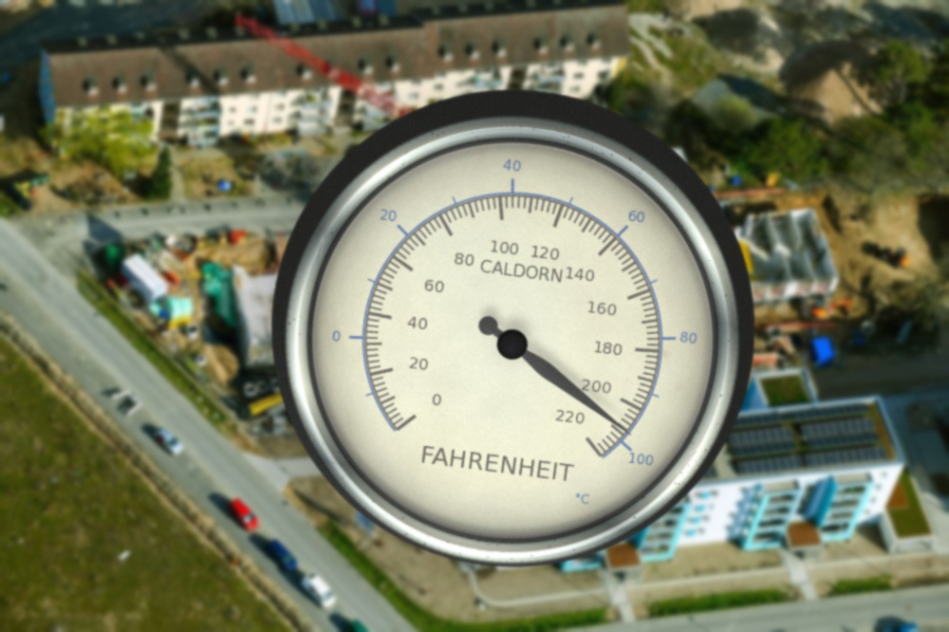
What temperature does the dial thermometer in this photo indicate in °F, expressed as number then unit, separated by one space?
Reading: 208 °F
